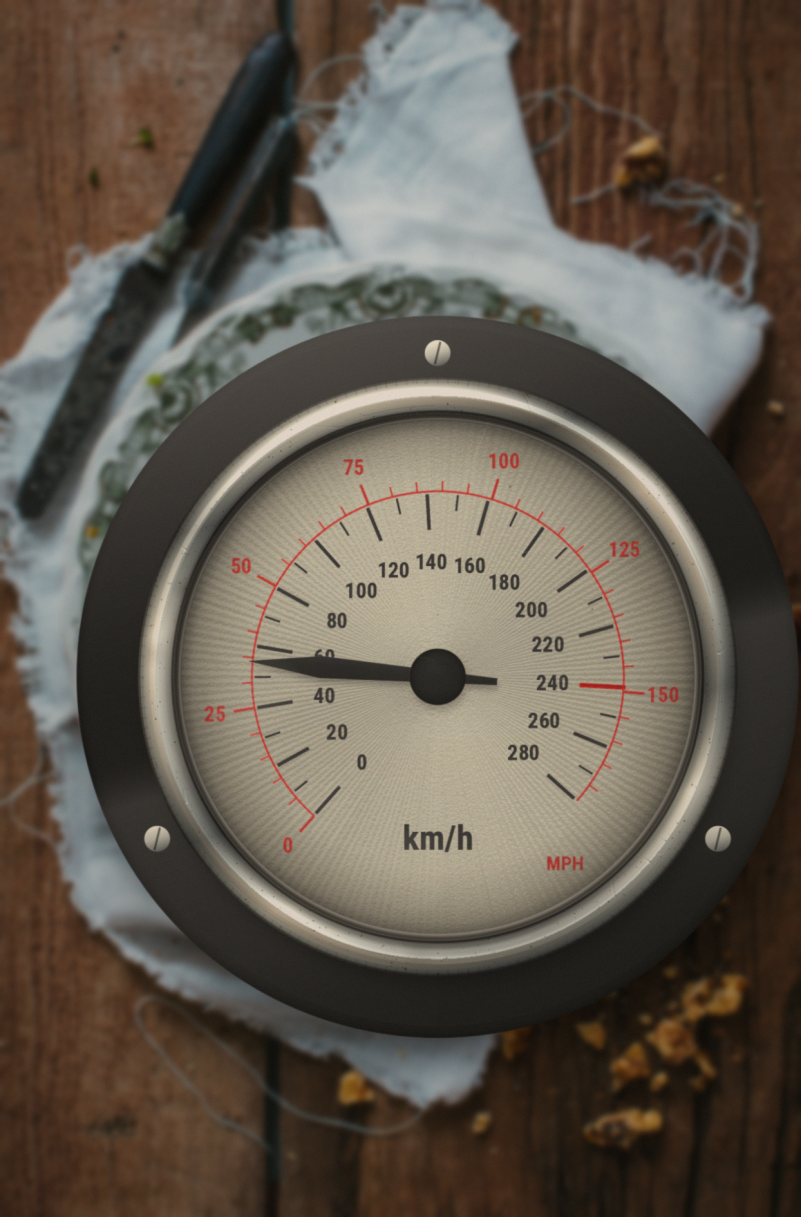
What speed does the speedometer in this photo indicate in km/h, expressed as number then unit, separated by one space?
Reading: 55 km/h
